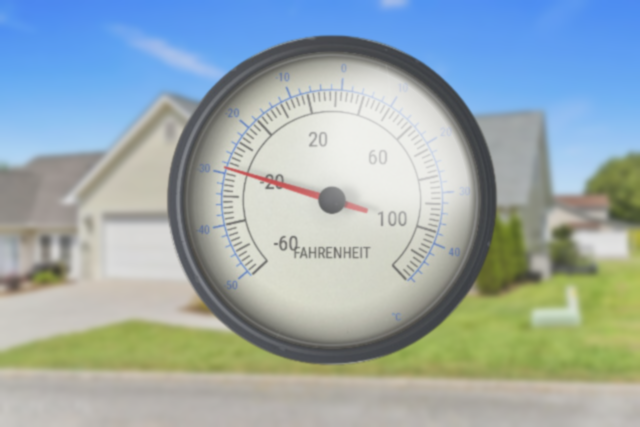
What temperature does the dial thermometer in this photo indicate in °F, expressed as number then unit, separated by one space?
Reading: -20 °F
